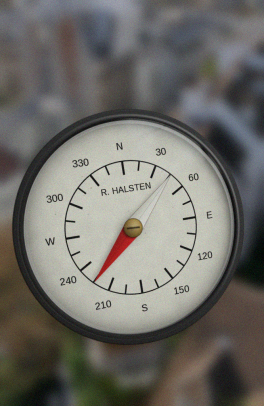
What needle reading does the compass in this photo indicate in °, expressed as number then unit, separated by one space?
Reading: 225 °
